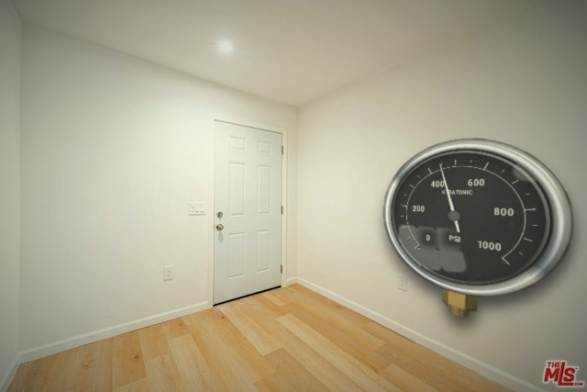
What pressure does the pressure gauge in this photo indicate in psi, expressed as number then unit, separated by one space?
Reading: 450 psi
